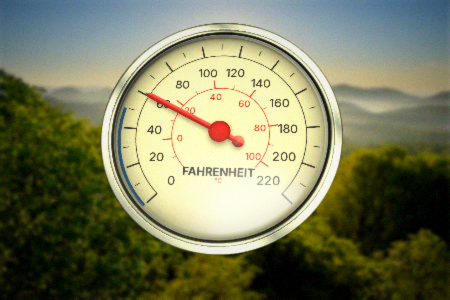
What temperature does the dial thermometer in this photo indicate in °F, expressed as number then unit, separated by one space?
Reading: 60 °F
